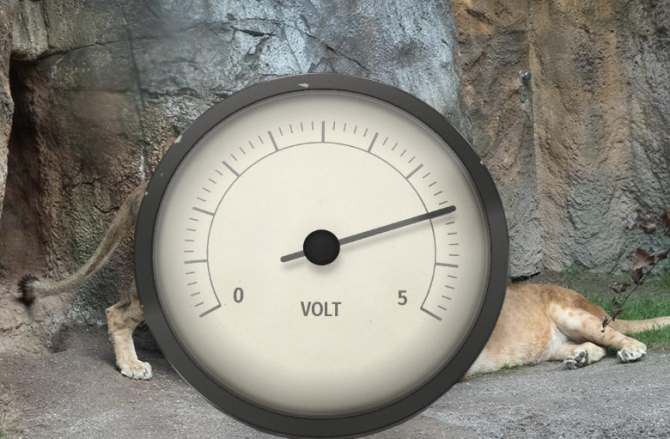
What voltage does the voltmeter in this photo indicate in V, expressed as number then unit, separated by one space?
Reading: 4 V
